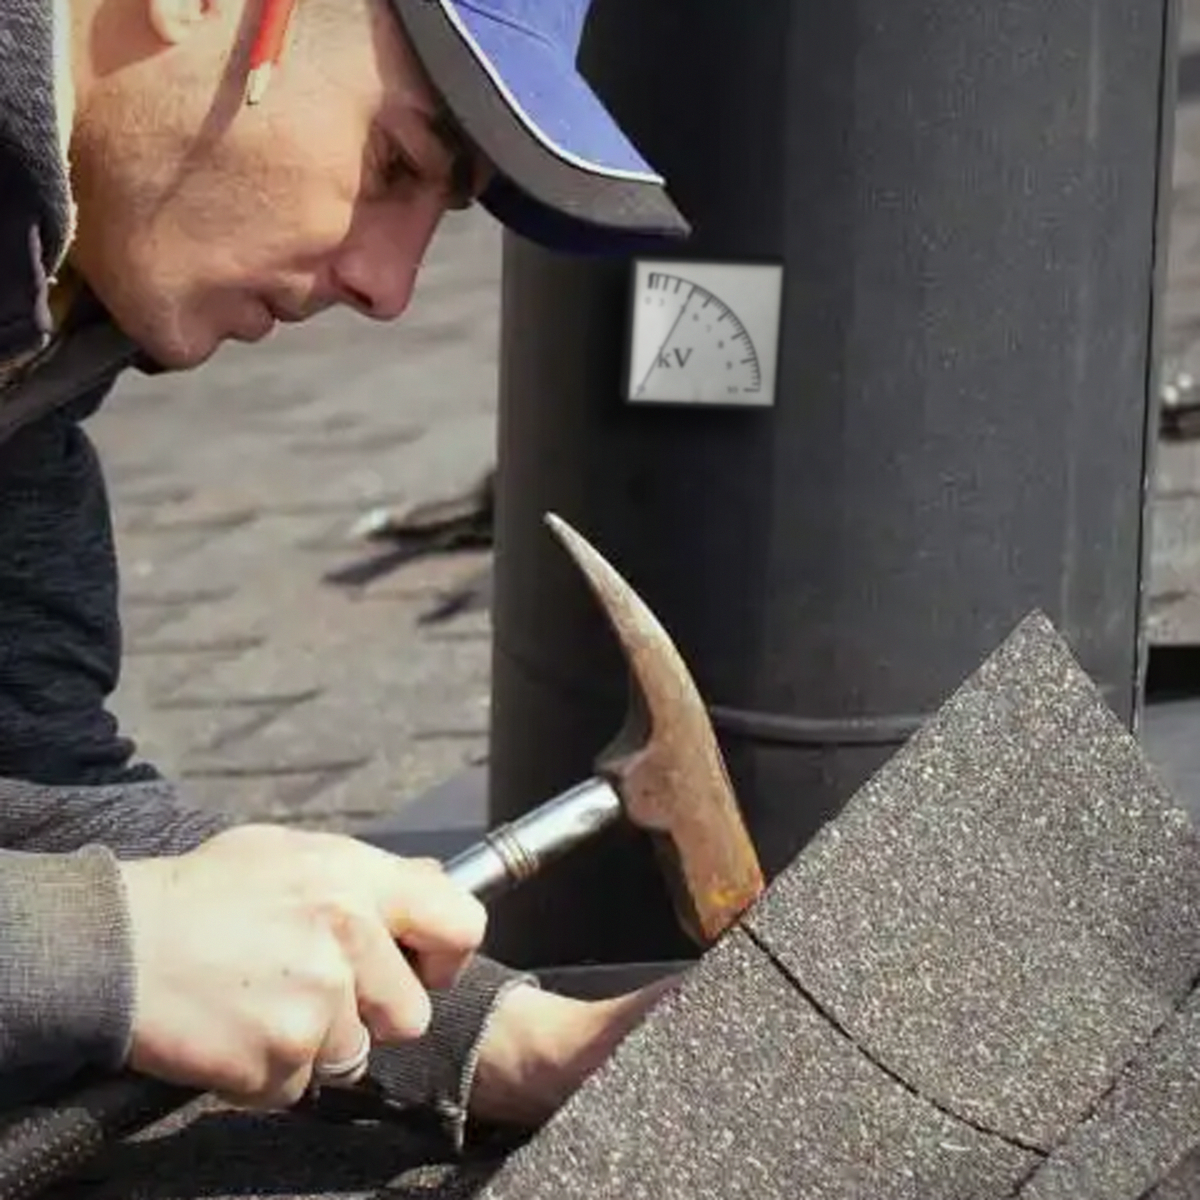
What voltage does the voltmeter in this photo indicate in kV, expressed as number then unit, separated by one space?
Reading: 5 kV
